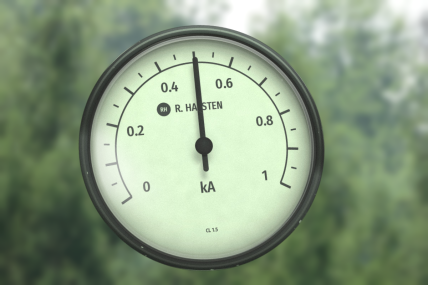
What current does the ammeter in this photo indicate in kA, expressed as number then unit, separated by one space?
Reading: 0.5 kA
